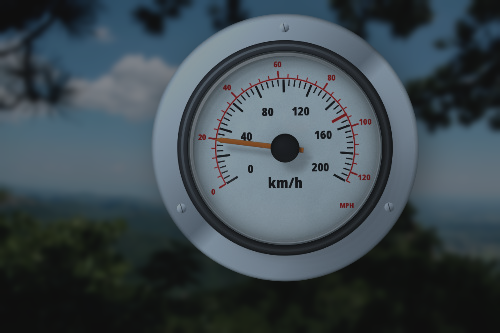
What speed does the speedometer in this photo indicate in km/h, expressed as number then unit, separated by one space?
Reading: 32 km/h
